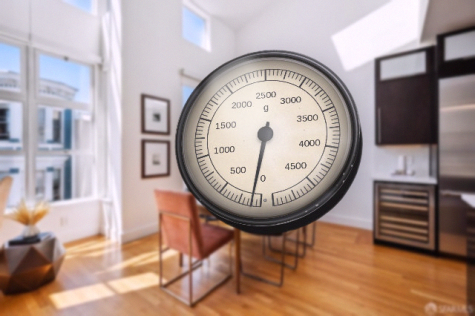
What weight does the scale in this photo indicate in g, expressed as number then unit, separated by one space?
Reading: 100 g
